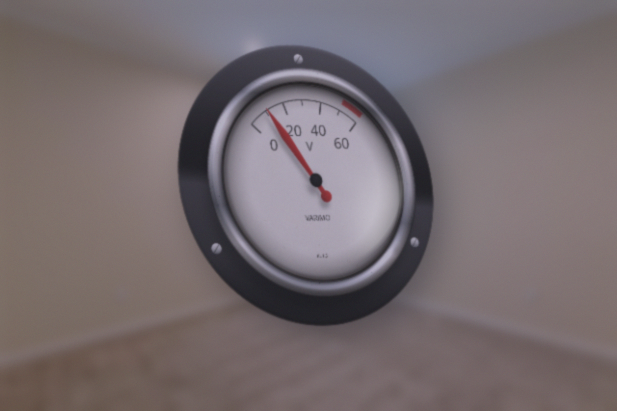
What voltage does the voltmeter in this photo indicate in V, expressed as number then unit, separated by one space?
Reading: 10 V
